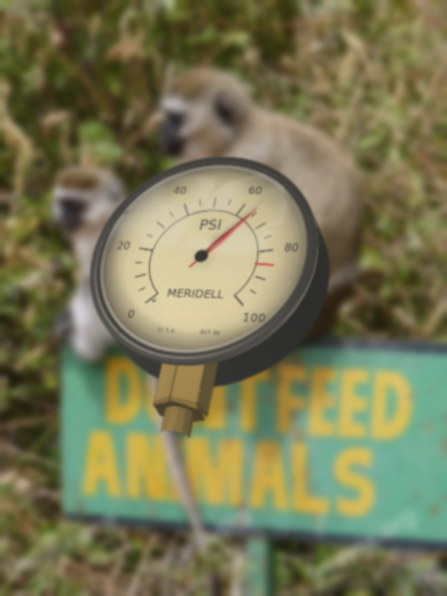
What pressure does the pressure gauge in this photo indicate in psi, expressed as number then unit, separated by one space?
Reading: 65 psi
